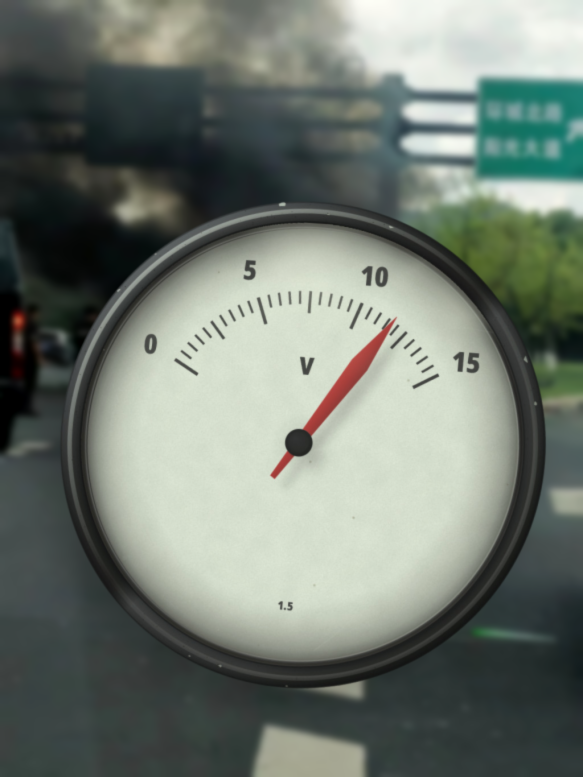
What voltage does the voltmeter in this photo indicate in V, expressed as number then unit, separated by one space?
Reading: 11.75 V
